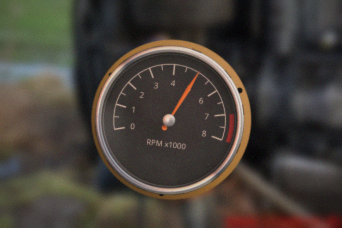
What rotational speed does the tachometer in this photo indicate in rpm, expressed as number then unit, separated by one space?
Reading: 5000 rpm
